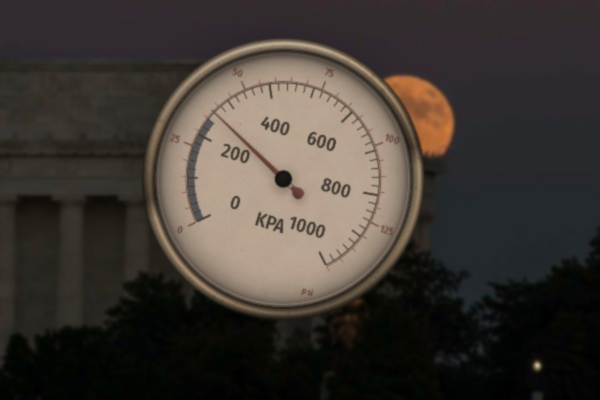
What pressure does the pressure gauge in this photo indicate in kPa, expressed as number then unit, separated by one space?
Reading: 260 kPa
